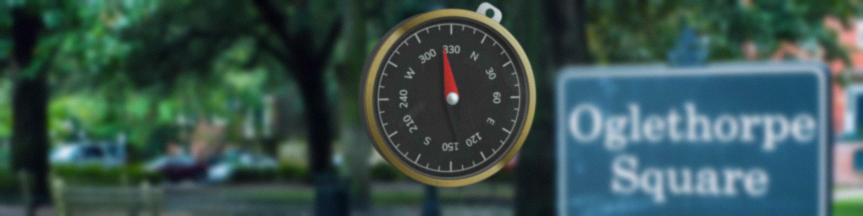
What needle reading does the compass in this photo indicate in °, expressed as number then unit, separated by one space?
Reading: 320 °
